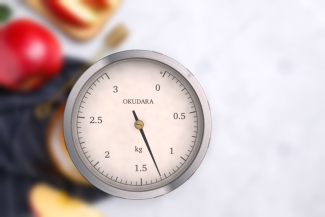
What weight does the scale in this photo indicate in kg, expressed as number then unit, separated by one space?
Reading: 1.3 kg
